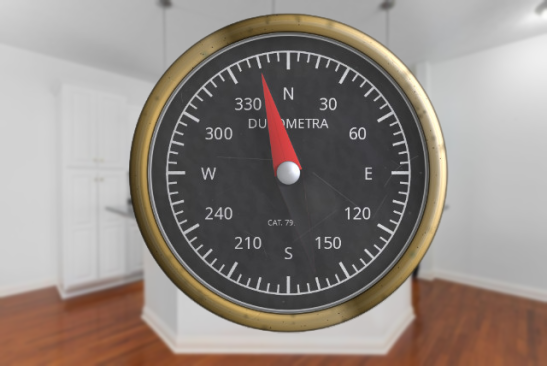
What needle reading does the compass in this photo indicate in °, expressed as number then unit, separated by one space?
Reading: 345 °
